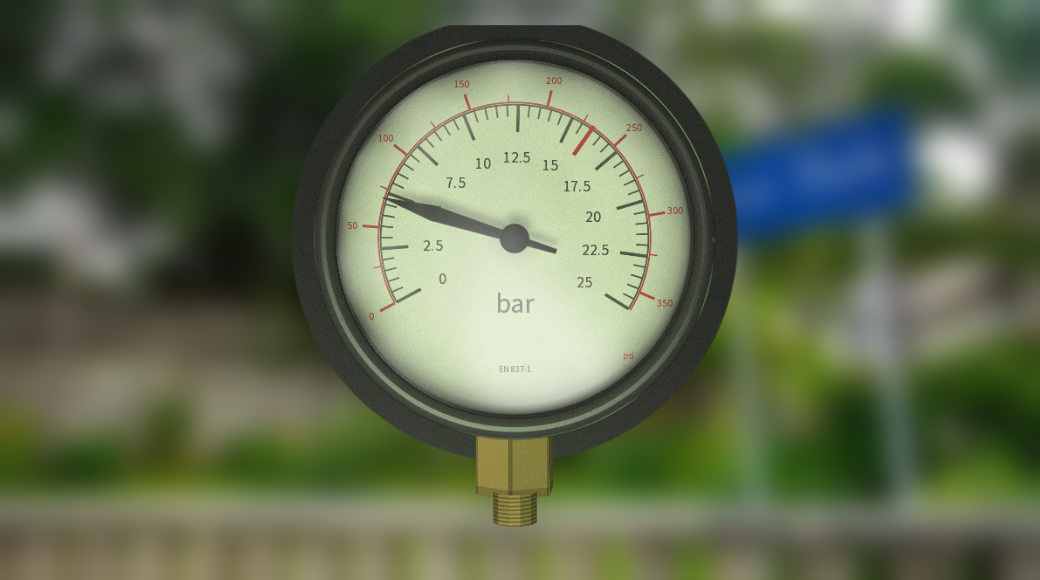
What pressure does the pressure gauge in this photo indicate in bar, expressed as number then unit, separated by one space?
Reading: 4.75 bar
